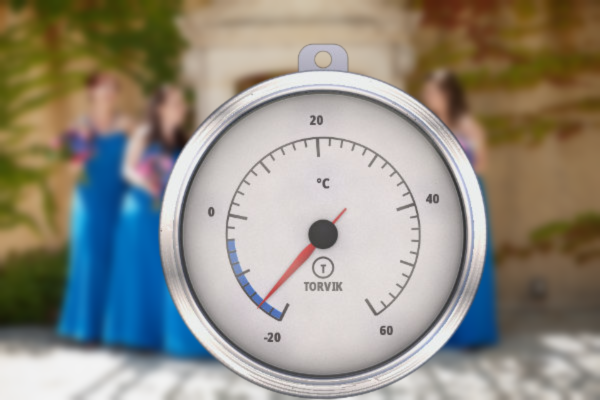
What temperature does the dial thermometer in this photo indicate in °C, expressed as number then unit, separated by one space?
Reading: -16 °C
